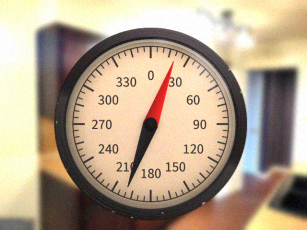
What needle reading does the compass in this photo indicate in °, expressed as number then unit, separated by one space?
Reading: 20 °
